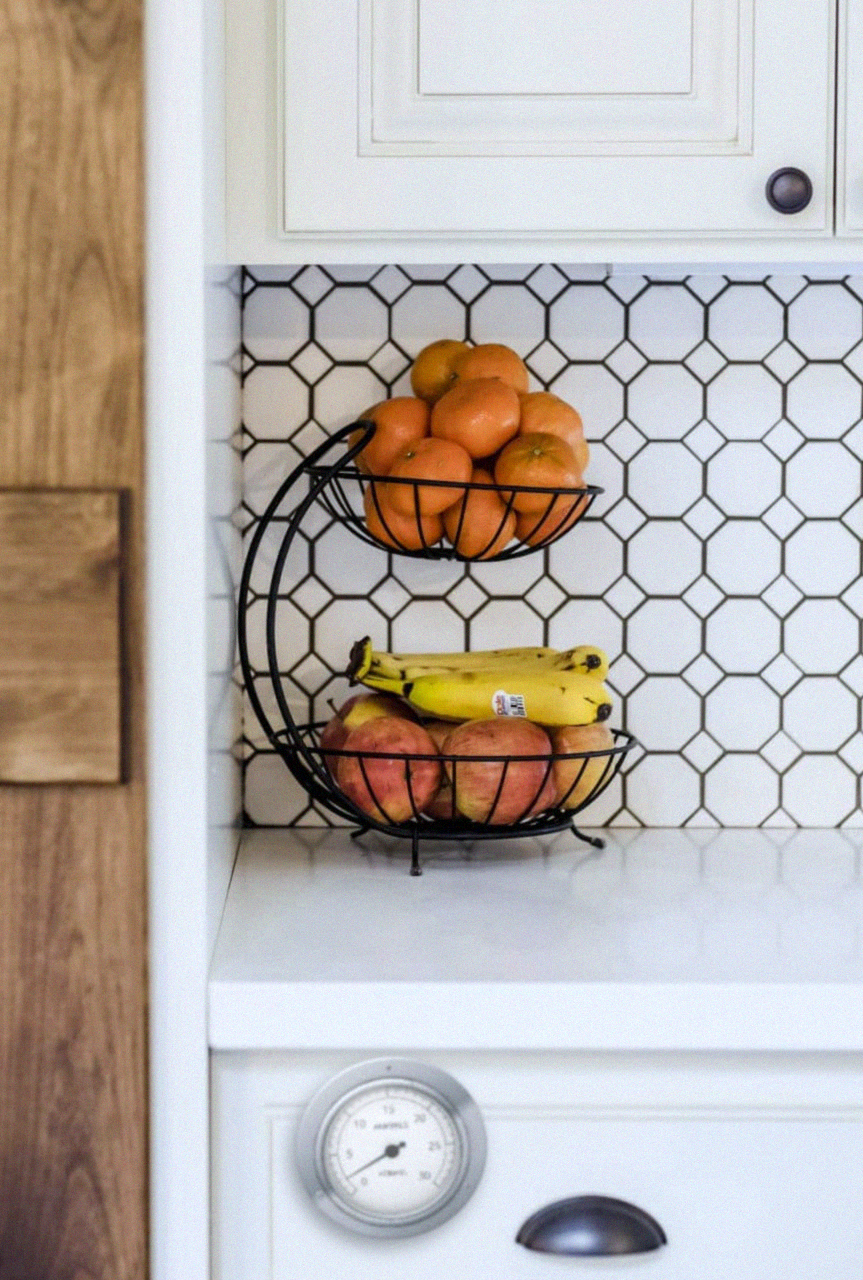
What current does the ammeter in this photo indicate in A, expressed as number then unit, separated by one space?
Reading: 2 A
